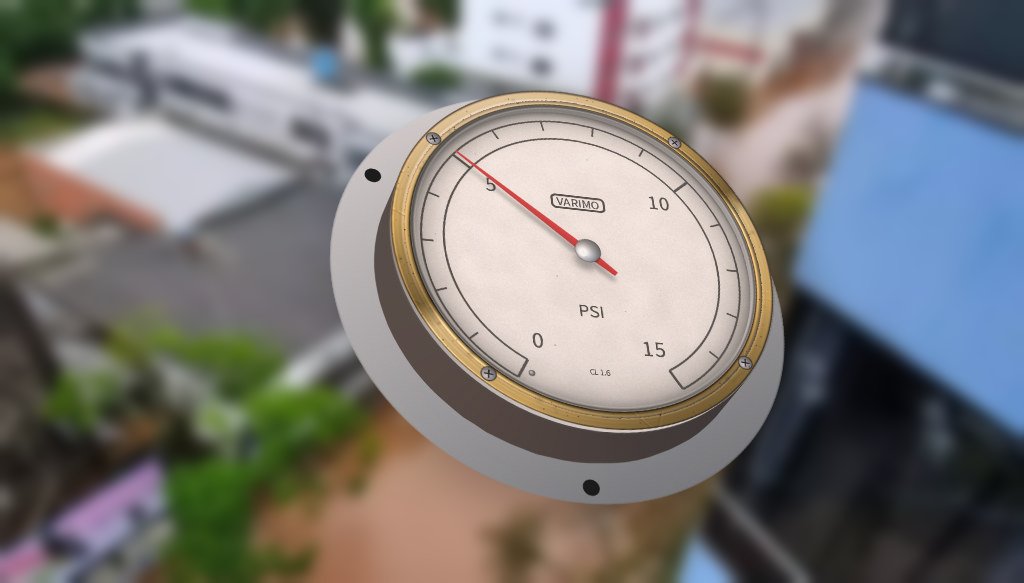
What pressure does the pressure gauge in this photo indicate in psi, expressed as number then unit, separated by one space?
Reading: 5 psi
